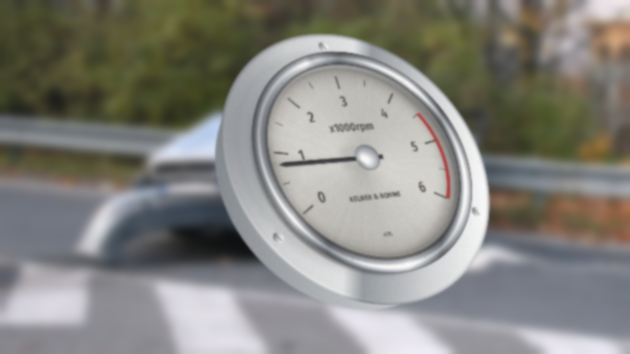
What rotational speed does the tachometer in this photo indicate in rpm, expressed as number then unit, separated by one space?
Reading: 750 rpm
